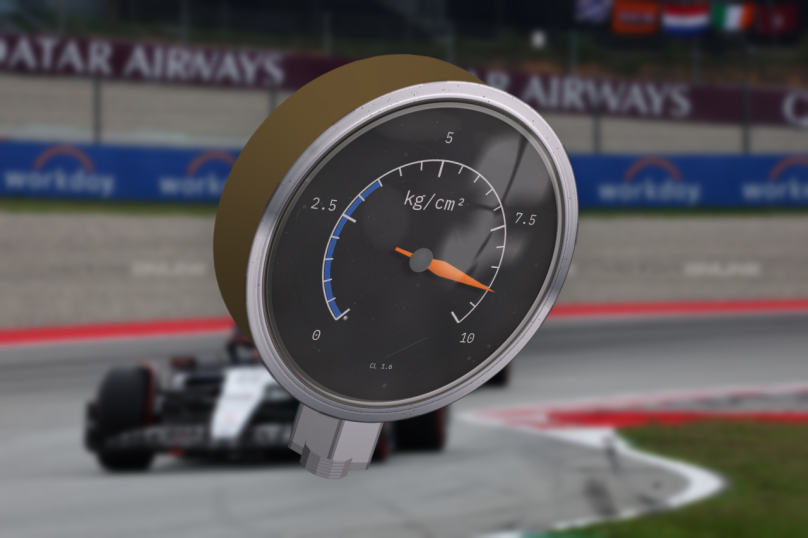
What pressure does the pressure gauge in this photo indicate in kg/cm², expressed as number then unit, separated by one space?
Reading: 9 kg/cm²
